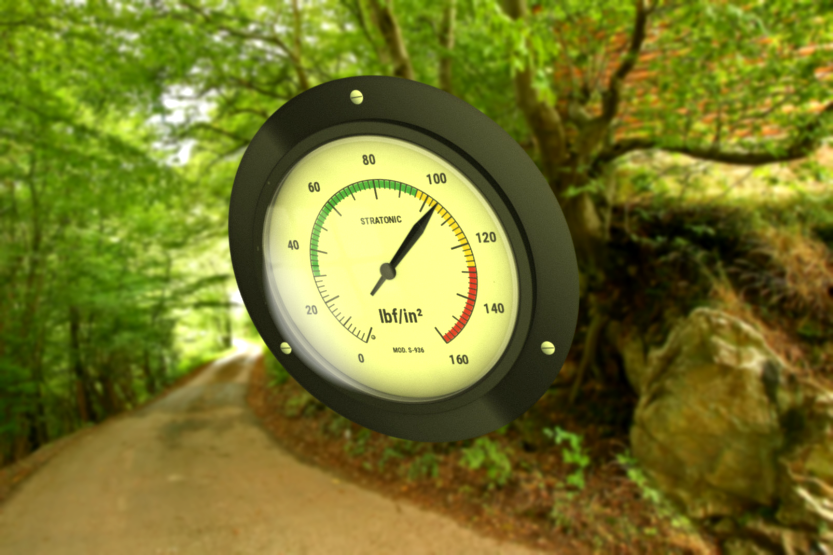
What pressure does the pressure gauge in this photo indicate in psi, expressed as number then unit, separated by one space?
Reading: 104 psi
